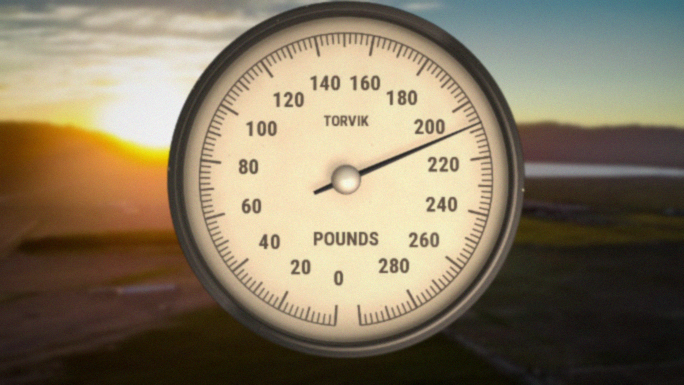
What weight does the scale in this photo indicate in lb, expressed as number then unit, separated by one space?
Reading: 208 lb
